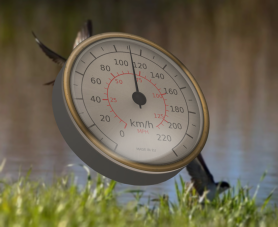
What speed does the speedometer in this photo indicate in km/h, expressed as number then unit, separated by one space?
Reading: 110 km/h
